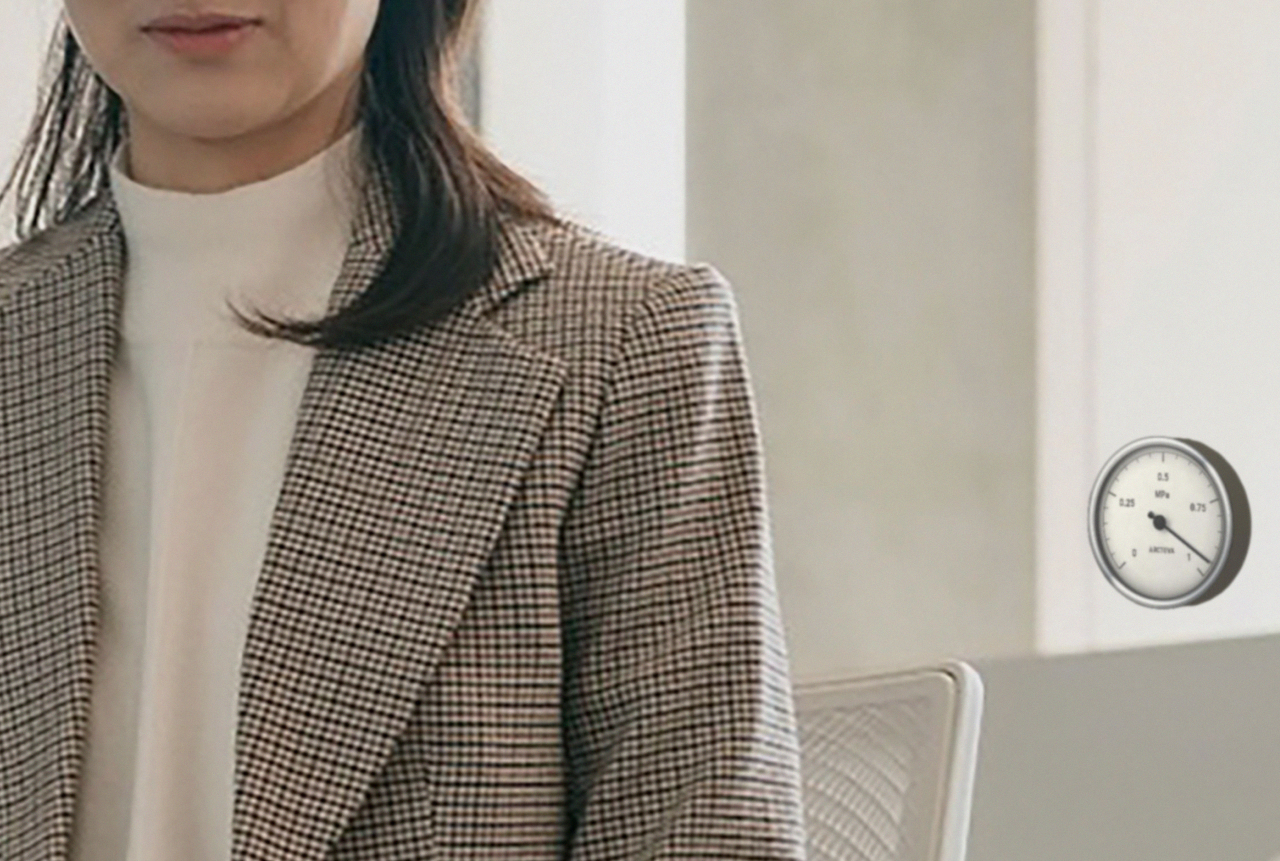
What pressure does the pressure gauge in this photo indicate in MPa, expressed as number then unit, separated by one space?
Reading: 0.95 MPa
